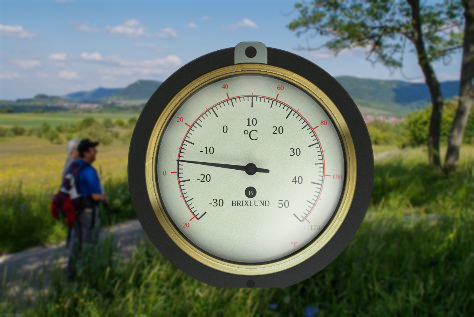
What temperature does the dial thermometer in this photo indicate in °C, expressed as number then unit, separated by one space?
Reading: -15 °C
